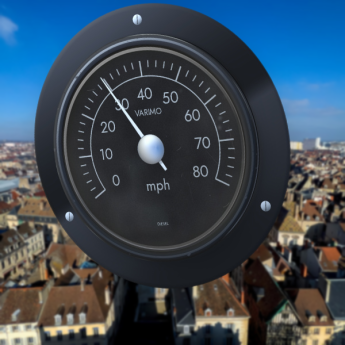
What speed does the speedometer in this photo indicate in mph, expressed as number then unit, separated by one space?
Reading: 30 mph
